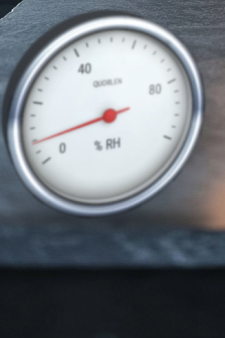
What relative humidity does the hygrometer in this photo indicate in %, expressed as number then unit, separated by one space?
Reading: 8 %
